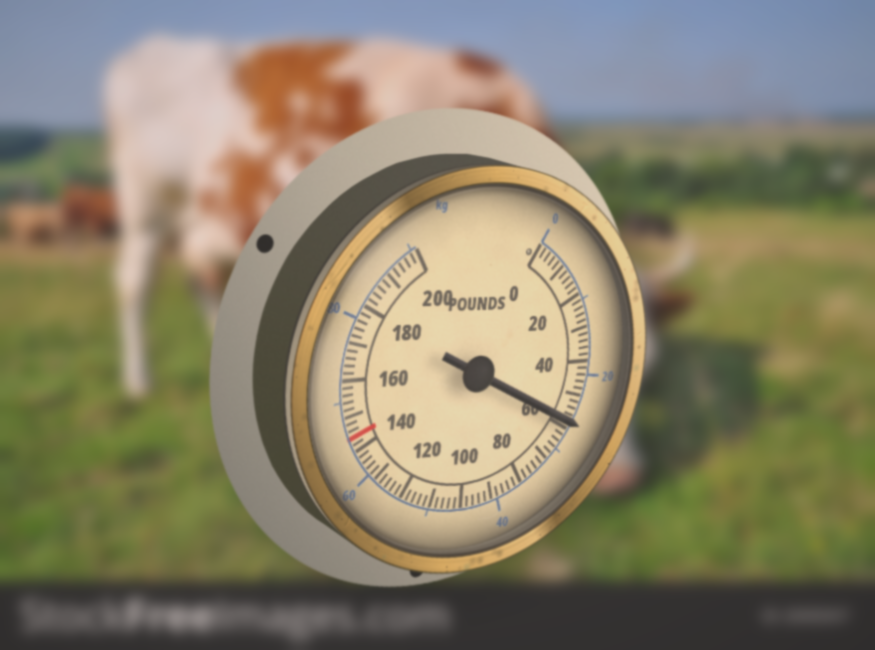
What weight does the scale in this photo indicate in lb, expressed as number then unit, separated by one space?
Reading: 58 lb
